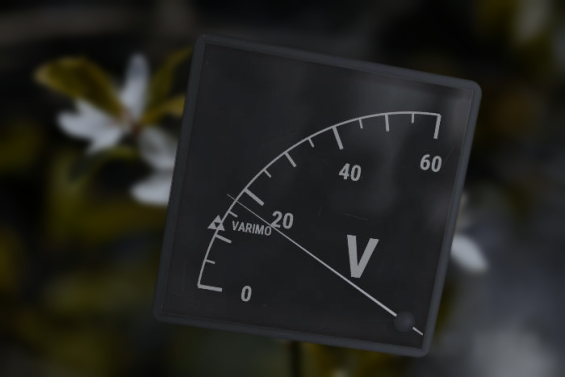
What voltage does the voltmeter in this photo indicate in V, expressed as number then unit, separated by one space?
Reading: 17.5 V
